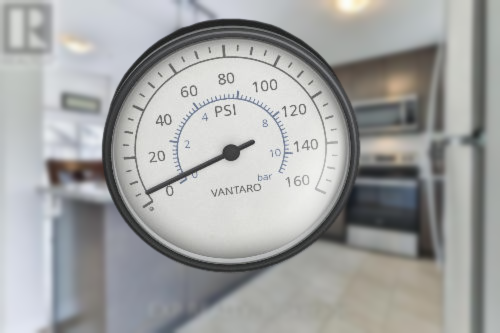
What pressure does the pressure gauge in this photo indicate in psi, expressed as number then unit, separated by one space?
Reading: 5 psi
